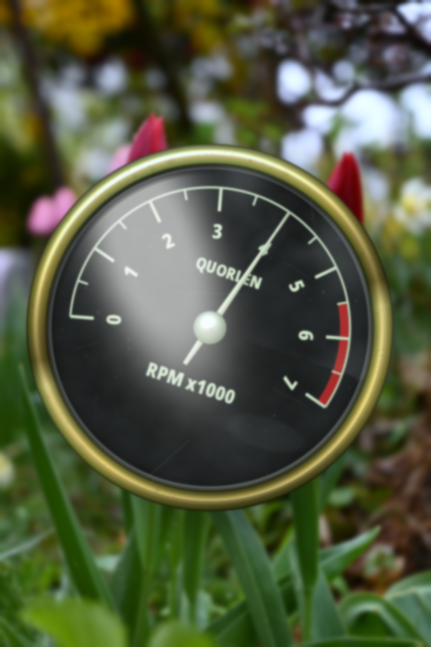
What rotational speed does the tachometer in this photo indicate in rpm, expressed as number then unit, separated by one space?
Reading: 4000 rpm
